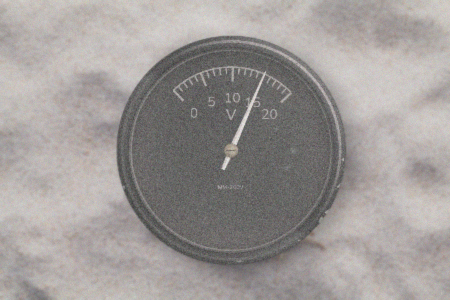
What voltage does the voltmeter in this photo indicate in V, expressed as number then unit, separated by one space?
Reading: 15 V
